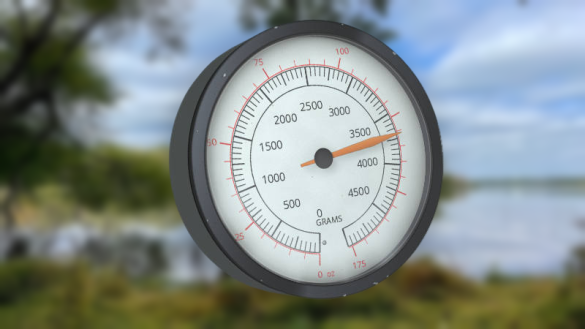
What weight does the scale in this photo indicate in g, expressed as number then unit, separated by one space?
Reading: 3700 g
